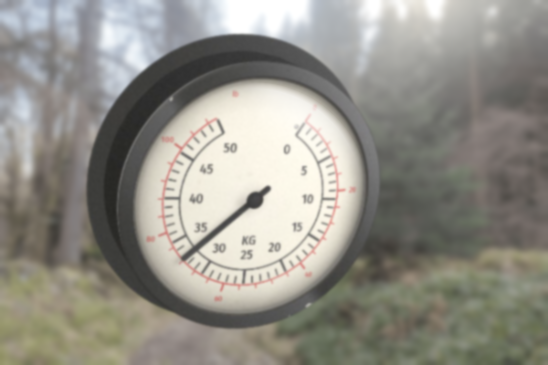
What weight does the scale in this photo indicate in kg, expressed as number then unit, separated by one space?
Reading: 33 kg
